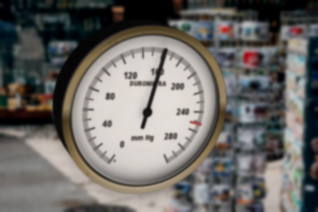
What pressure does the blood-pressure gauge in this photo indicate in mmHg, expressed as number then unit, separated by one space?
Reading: 160 mmHg
